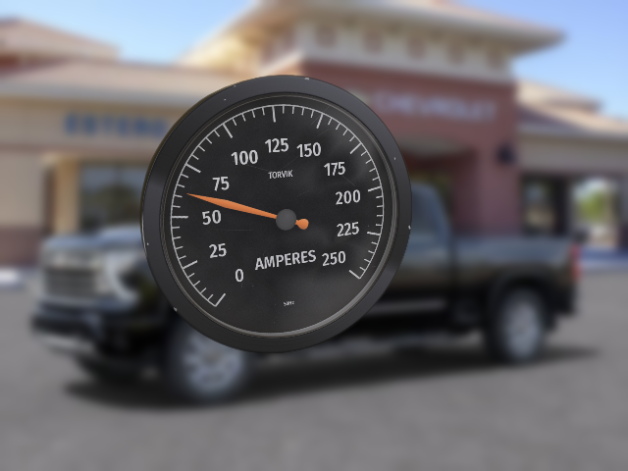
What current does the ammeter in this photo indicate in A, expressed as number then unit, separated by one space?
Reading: 62.5 A
